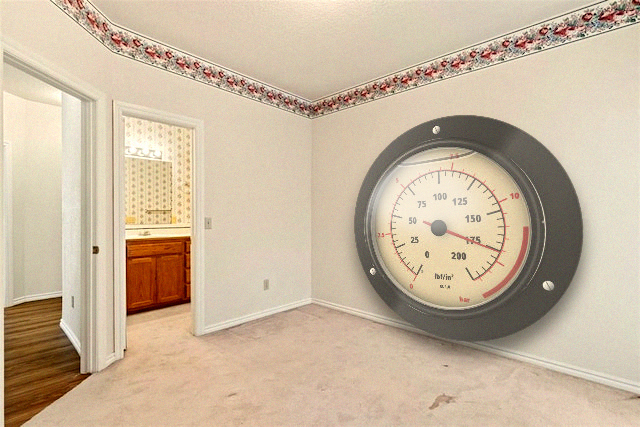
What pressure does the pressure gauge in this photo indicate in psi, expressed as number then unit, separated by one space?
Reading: 175 psi
